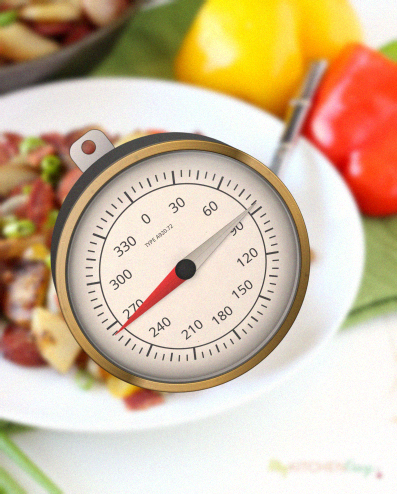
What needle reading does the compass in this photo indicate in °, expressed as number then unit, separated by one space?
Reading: 265 °
